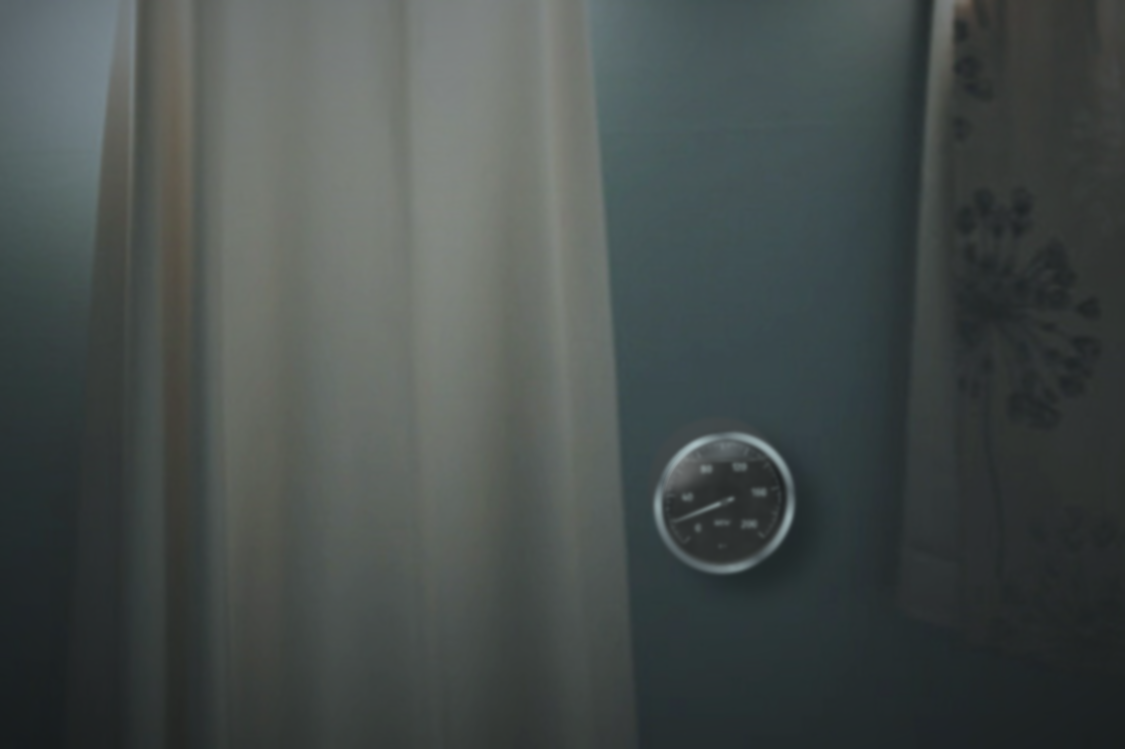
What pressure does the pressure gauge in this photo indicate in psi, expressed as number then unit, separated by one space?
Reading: 20 psi
